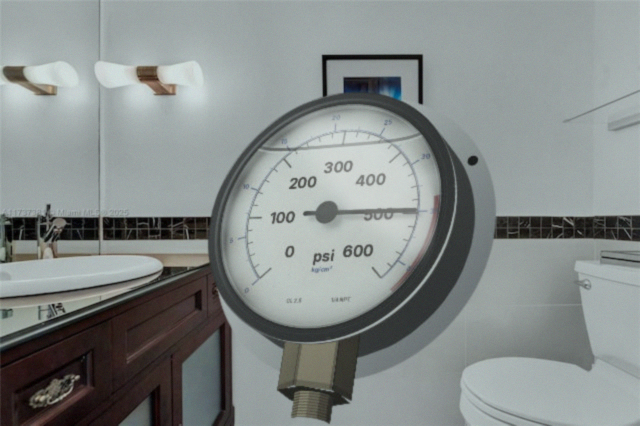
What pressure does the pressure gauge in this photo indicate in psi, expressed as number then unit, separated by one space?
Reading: 500 psi
